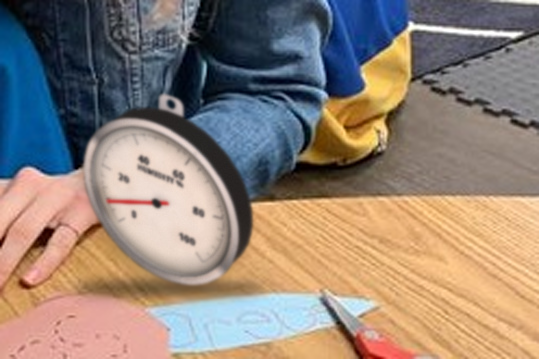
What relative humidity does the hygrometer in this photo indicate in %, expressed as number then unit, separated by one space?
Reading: 8 %
